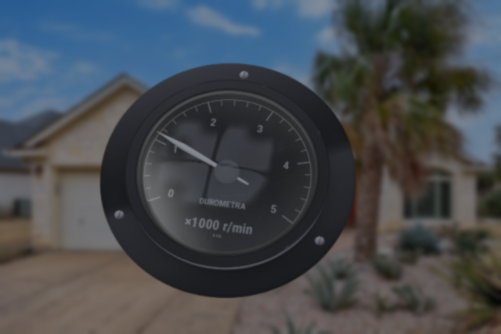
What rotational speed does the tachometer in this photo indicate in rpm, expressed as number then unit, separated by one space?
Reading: 1100 rpm
